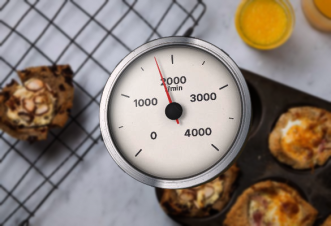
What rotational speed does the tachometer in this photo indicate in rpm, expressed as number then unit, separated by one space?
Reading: 1750 rpm
